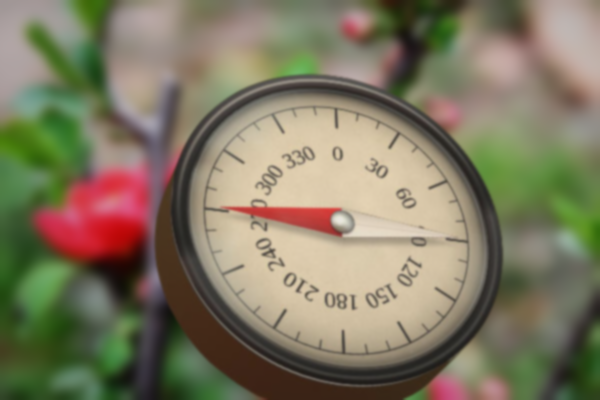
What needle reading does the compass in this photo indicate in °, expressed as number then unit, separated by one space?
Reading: 270 °
